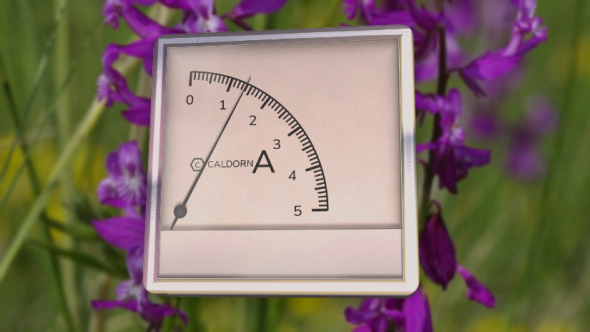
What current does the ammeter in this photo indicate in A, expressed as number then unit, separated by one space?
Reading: 1.4 A
